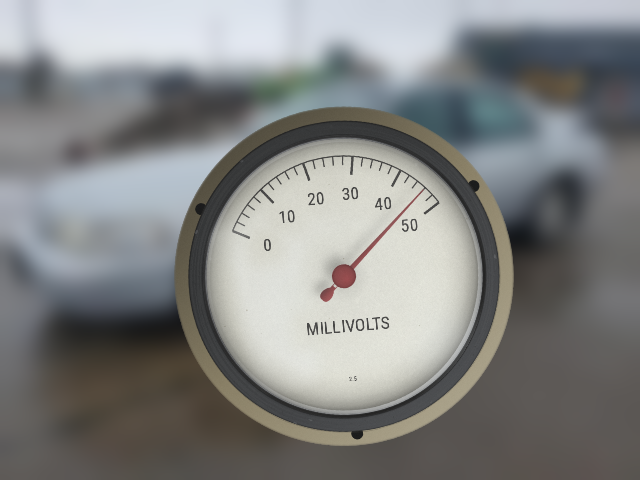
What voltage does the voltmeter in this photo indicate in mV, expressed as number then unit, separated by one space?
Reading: 46 mV
